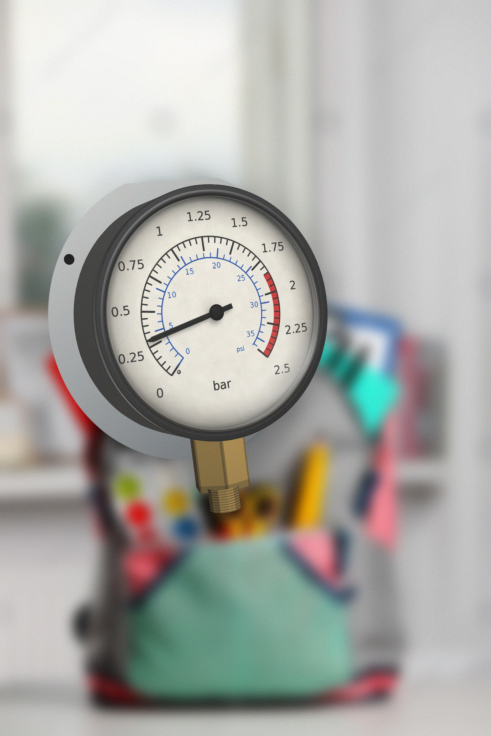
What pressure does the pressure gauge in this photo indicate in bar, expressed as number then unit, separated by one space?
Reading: 0.3 bar
